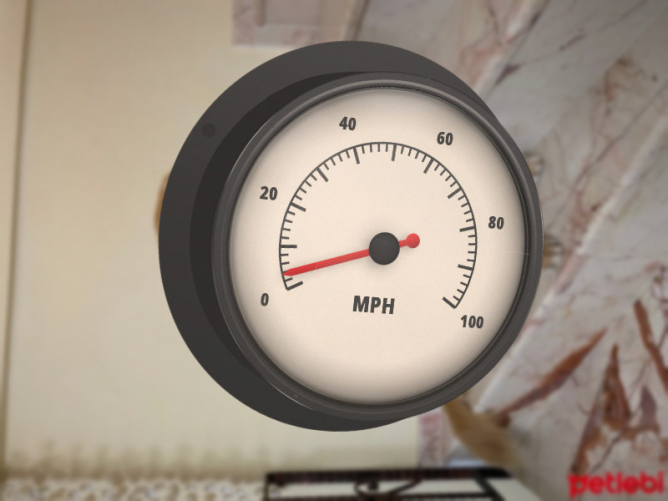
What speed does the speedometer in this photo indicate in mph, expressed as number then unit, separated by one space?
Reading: 4 mph
